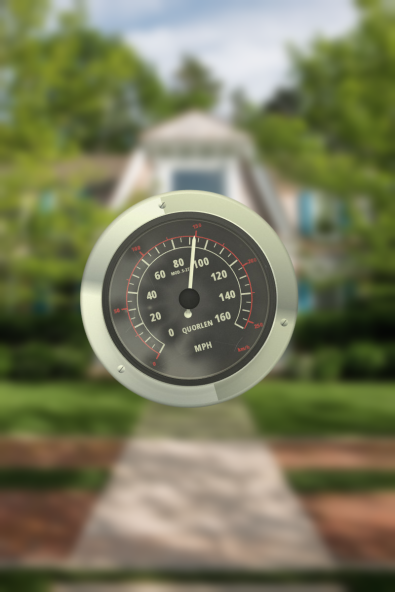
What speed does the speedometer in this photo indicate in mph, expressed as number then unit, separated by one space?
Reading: 92.5 mph
